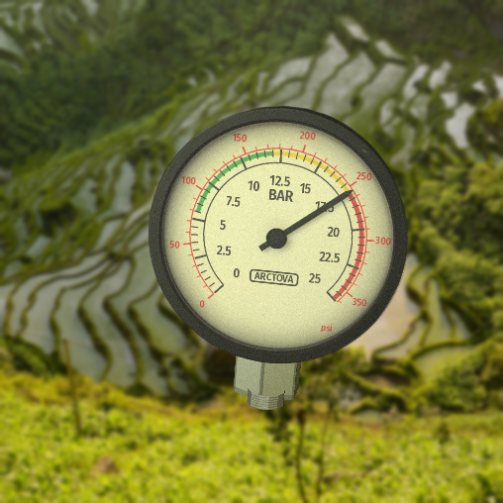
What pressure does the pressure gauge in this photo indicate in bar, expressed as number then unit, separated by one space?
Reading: 17.5 bar
